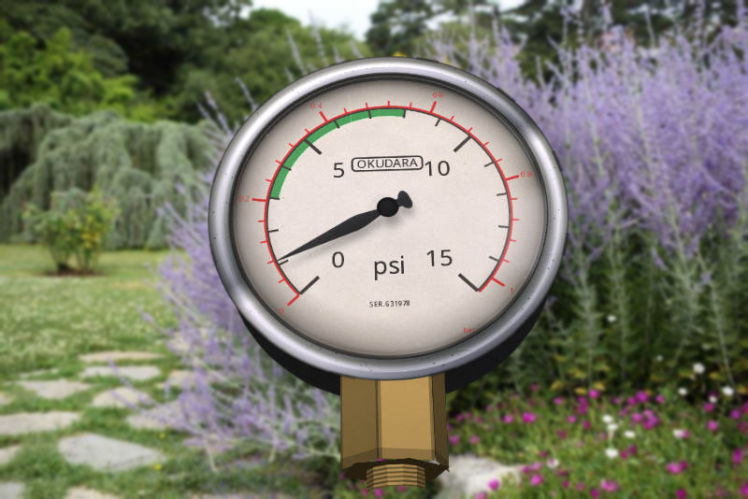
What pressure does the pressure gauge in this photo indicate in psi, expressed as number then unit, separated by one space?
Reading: 1 psi
